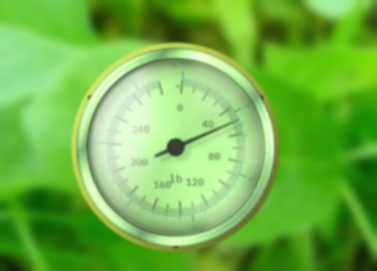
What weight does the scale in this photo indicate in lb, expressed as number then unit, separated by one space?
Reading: 50 lb
